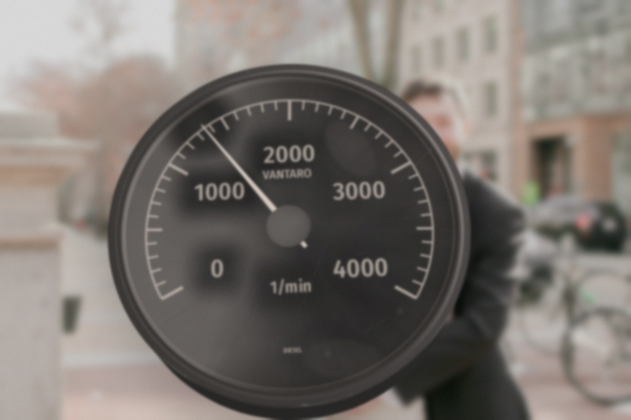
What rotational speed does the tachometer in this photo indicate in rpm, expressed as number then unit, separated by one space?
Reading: 1350 rpm
